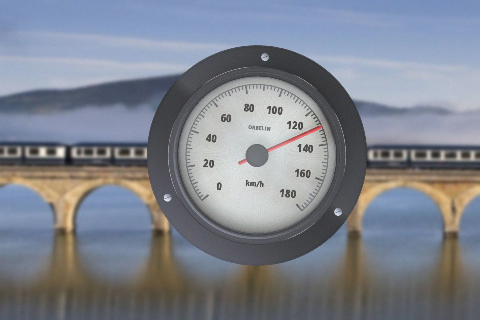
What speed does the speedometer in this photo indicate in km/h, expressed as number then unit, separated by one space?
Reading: 130 km/h
